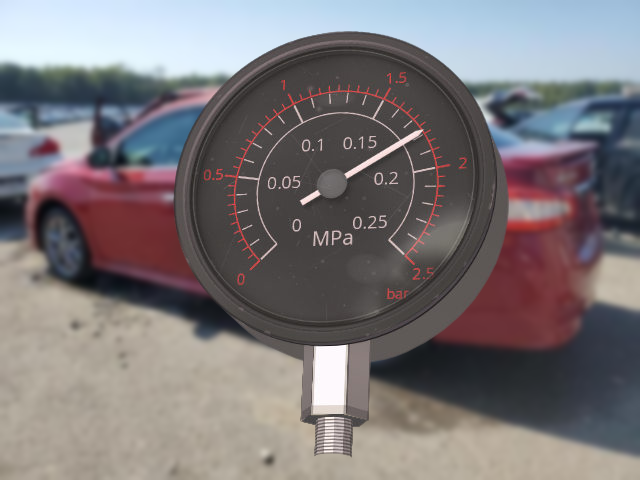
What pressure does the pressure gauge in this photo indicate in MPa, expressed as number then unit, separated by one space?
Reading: 0.18 MPa
